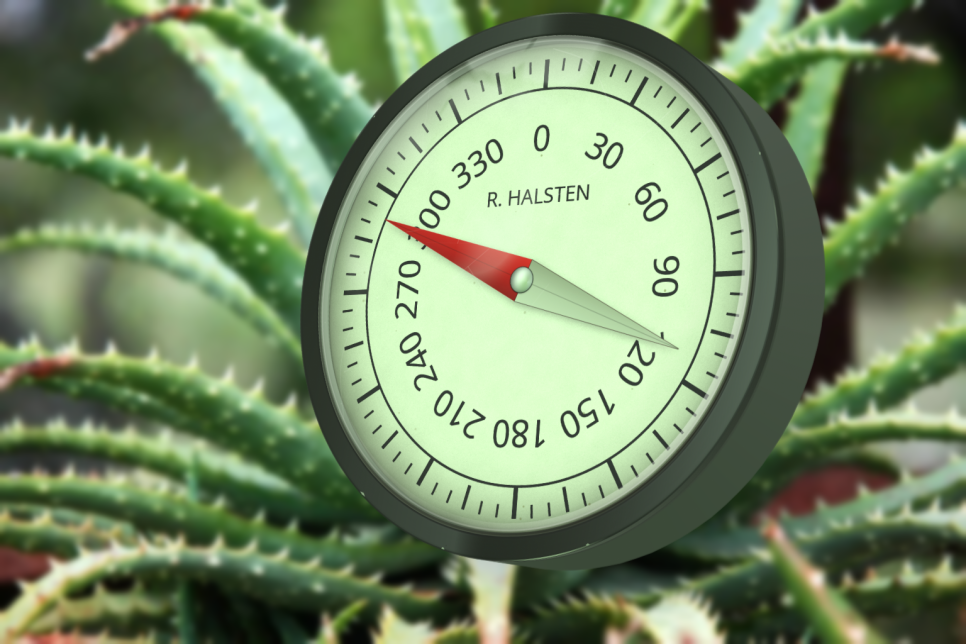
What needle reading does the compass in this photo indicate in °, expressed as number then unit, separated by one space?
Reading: 292.5 °
